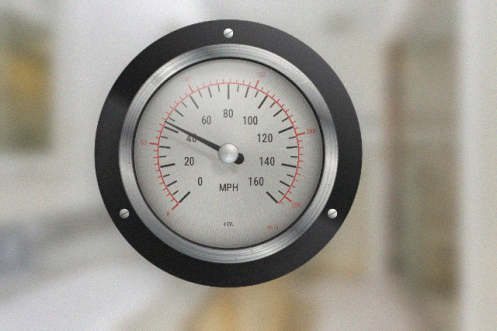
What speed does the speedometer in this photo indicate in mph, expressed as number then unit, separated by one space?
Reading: 42.5 mph
